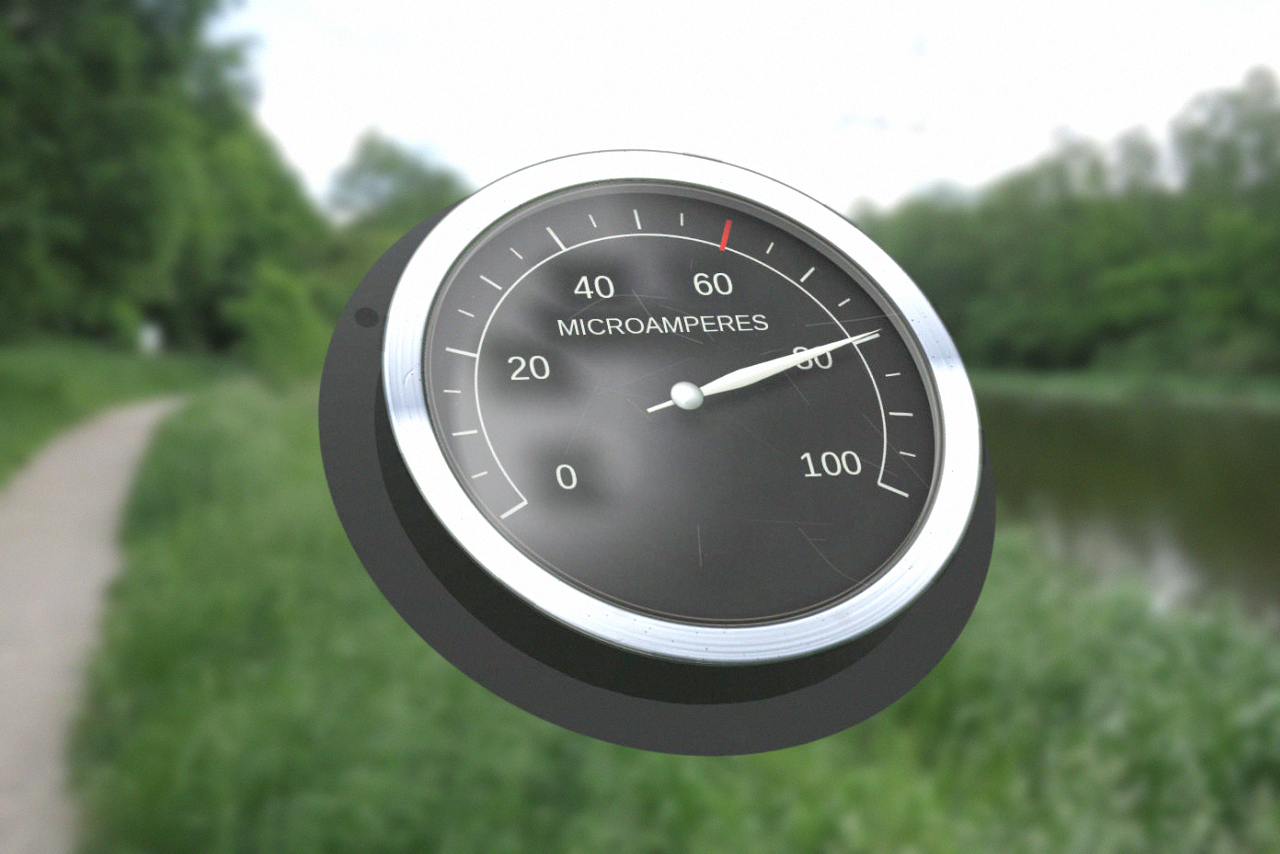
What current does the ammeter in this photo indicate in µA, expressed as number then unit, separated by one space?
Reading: 80 µA
